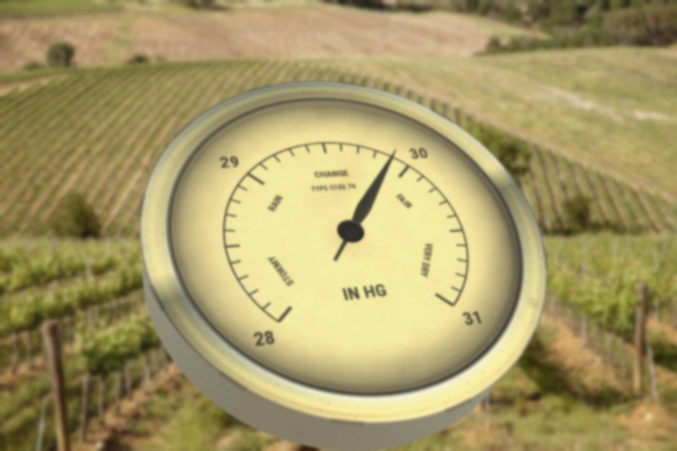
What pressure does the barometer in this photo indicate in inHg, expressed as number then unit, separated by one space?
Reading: 29.9 inHg
